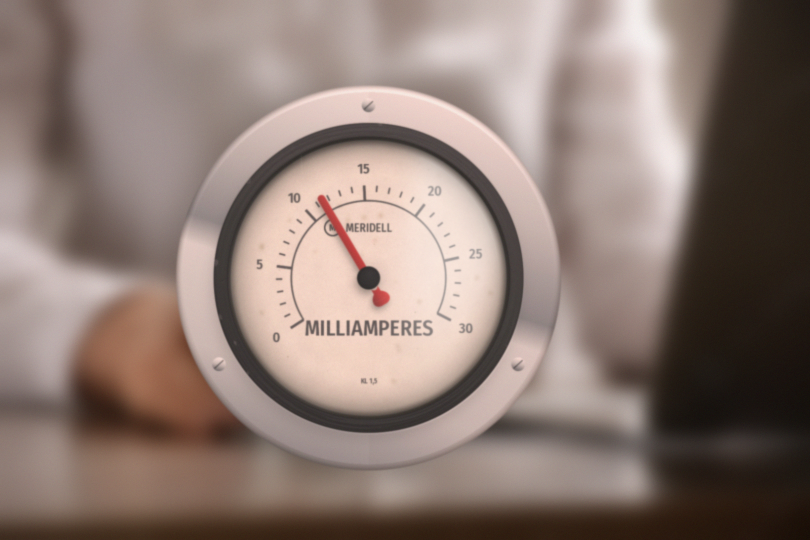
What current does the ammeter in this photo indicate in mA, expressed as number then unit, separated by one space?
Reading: 11.5 mA
